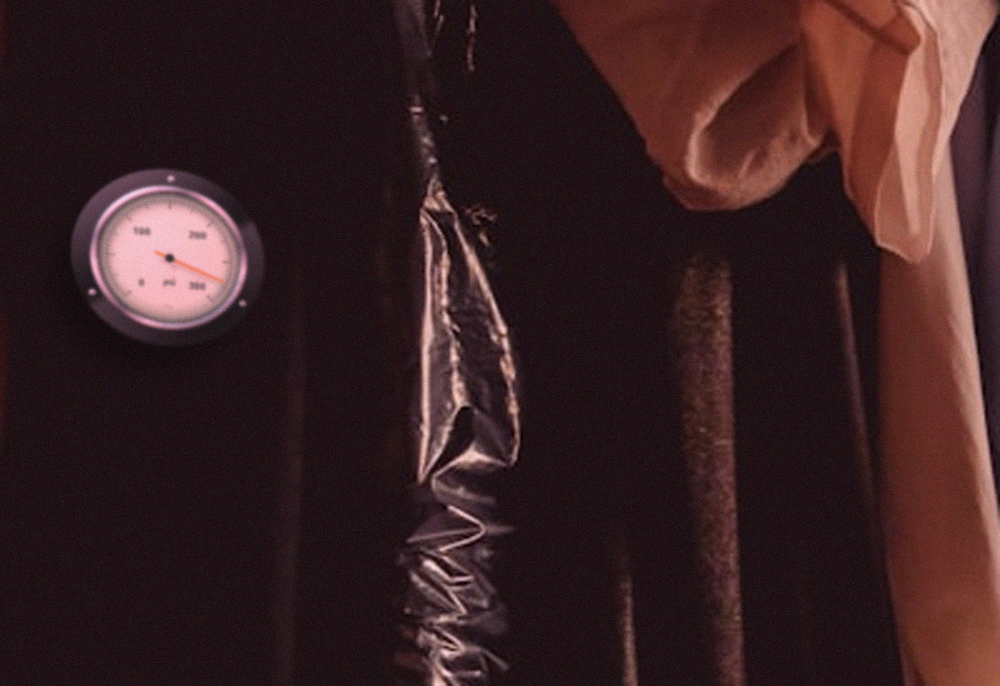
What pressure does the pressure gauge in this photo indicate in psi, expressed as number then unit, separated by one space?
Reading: 275 psi
